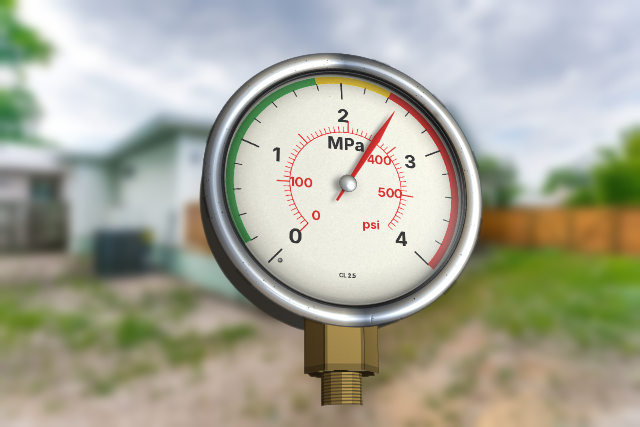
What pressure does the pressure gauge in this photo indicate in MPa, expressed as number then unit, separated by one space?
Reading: 2.5 MPa
